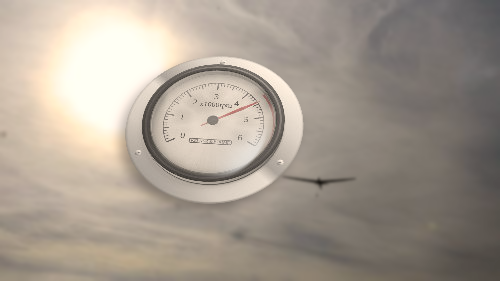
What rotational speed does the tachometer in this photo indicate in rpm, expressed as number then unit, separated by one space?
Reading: 4500 rpm
